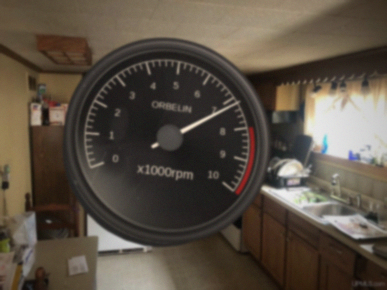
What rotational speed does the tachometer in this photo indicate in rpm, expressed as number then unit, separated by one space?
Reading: 7200 rpm
